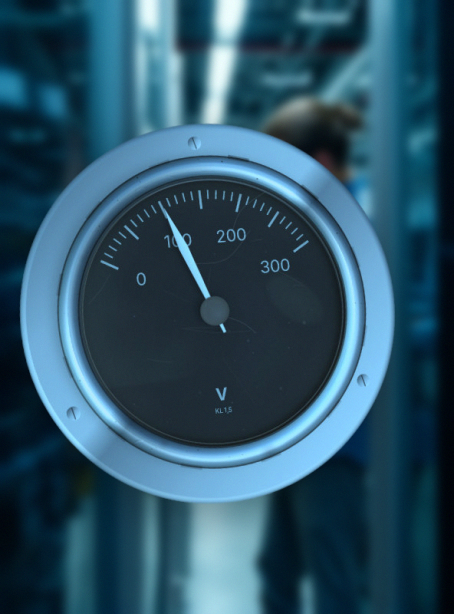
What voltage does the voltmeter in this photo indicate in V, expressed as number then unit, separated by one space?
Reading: 100 V
